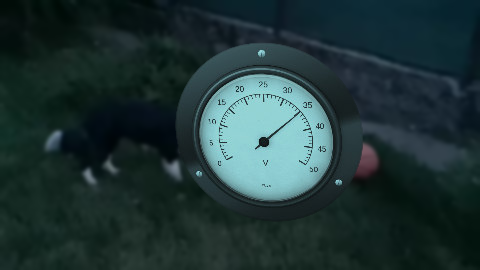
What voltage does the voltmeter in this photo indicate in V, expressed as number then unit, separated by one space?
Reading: 35 V
